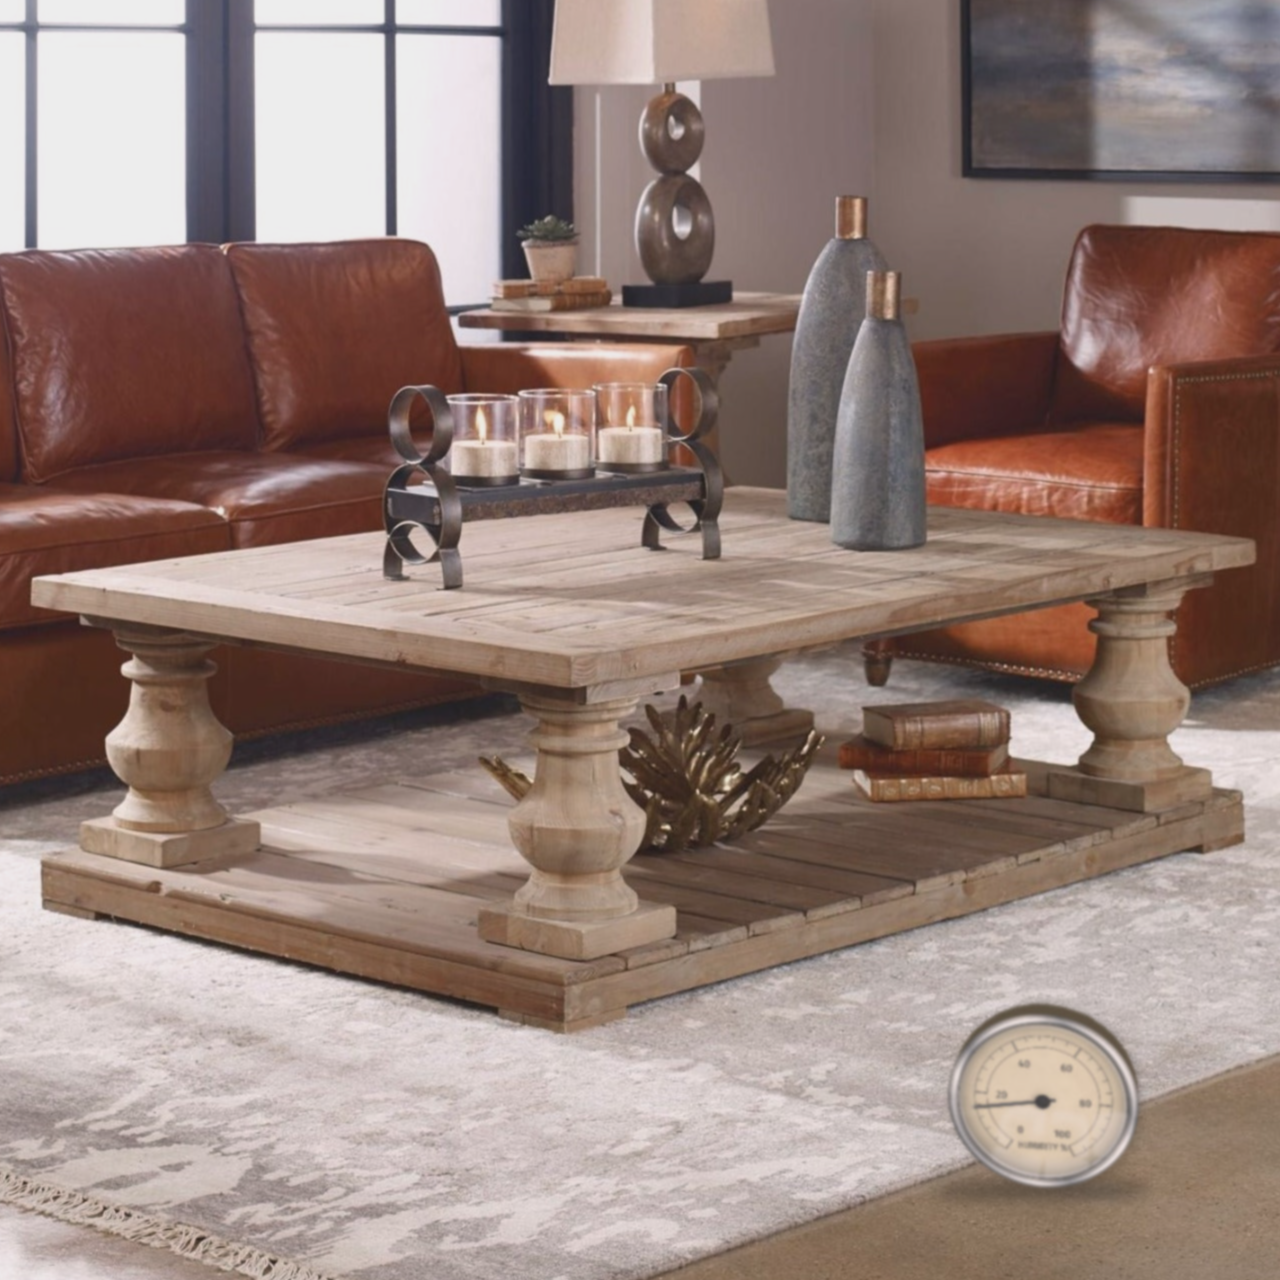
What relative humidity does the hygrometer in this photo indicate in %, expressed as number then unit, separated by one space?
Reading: 16 %
